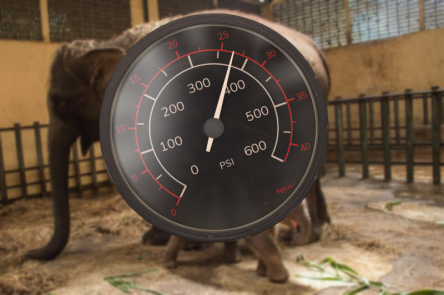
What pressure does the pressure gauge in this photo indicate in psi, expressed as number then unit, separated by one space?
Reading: 375 psi
